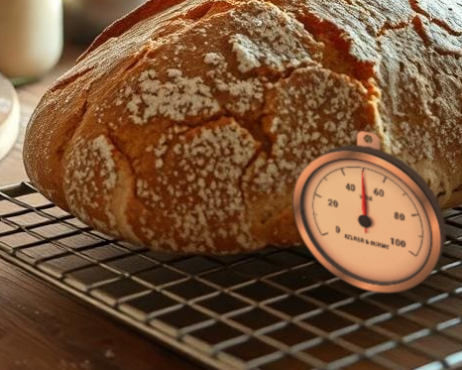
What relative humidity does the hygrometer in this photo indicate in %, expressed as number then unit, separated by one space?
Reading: 50 %
